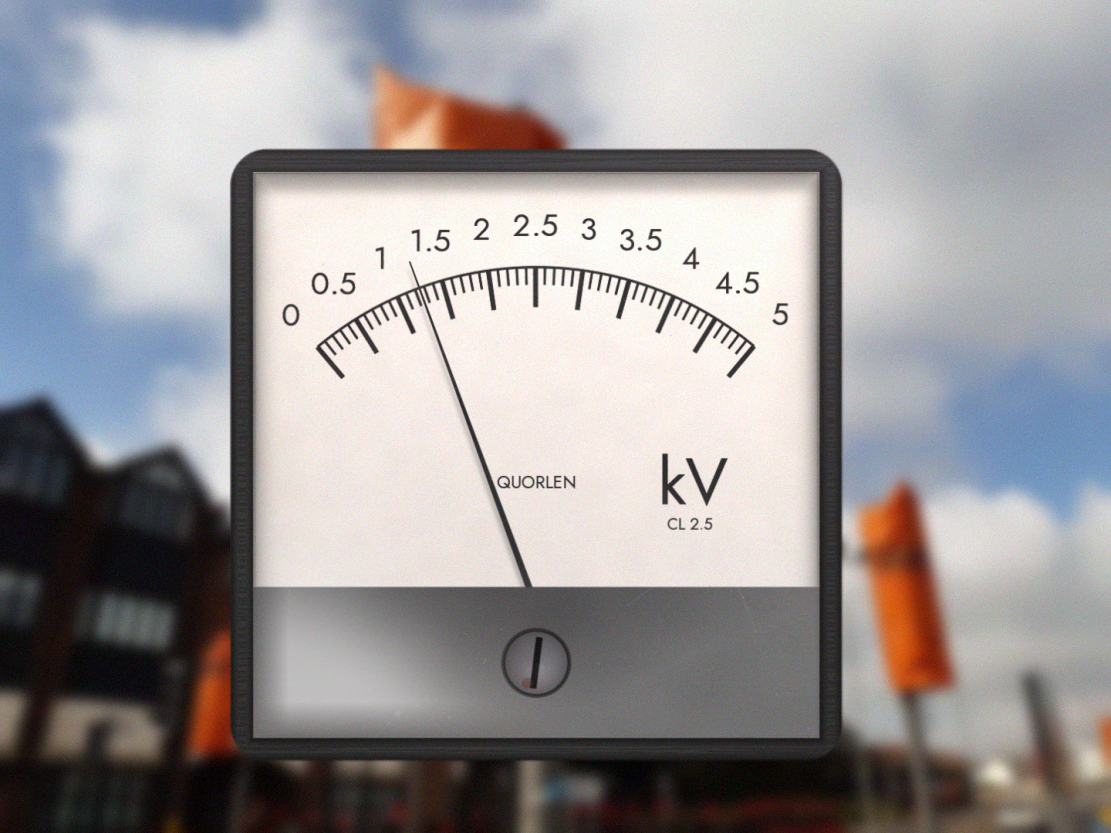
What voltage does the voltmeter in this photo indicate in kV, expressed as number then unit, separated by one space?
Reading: 1.25 kV
